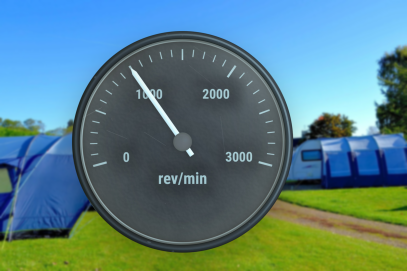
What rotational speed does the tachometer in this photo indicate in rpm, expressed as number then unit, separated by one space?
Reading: 1000 rpm
